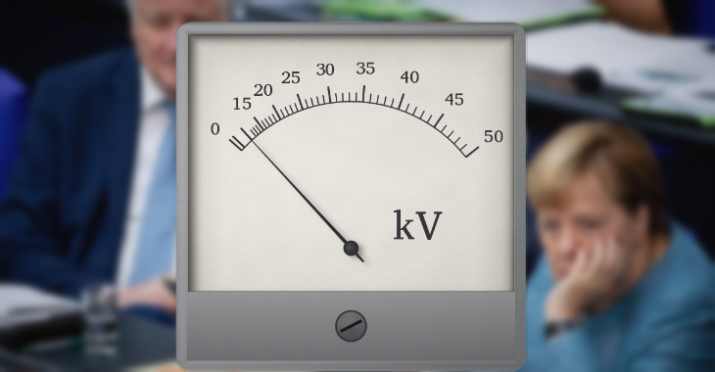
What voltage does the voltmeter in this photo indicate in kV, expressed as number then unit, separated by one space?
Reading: 10 kV
